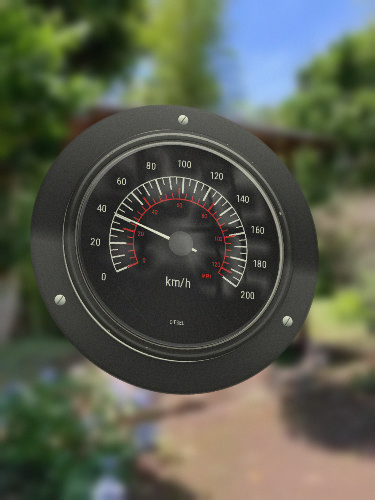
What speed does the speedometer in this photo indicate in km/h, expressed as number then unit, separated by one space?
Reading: 40 km/h
